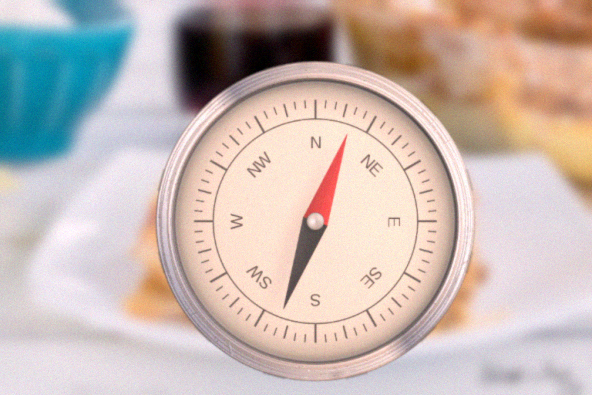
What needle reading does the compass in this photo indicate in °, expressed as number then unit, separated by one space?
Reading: 20 °
